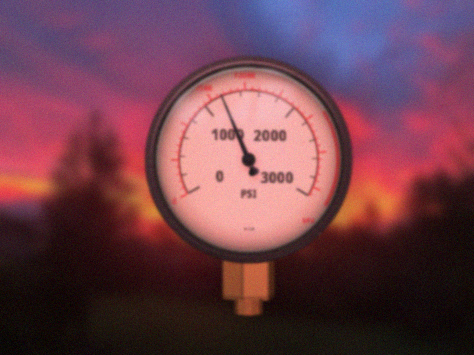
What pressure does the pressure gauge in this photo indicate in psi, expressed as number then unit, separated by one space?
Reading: 1200 psi
